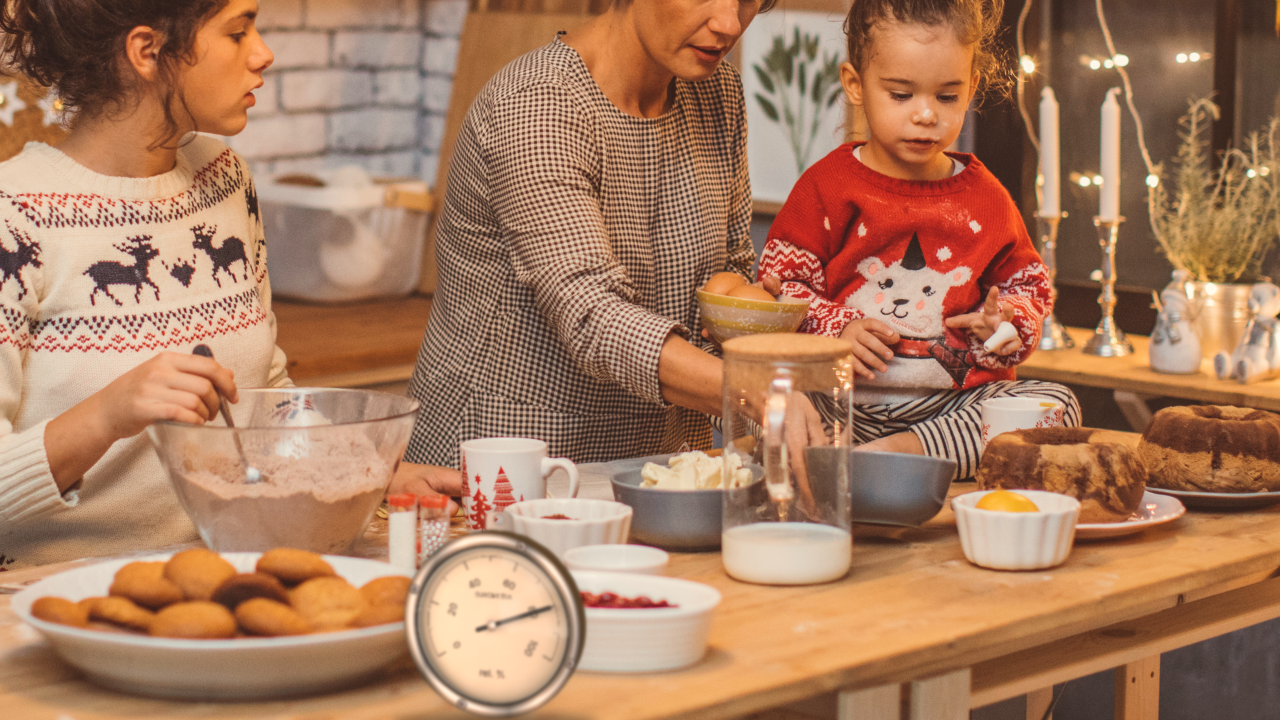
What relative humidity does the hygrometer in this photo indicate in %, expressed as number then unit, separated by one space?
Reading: 80 %
